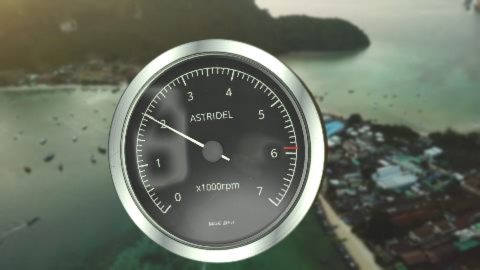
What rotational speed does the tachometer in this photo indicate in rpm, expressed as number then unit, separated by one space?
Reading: 2000 rpm
